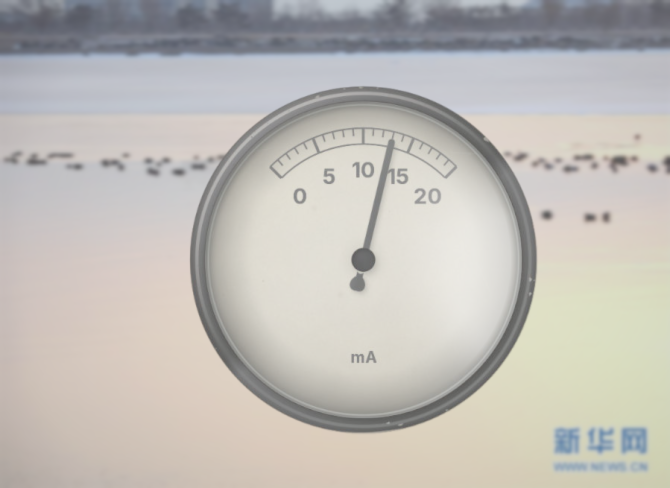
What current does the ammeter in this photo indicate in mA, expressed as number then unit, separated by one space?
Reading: 13 mA
